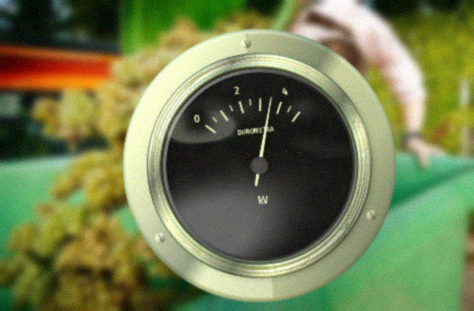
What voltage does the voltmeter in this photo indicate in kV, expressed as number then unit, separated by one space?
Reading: 3.5 kV
